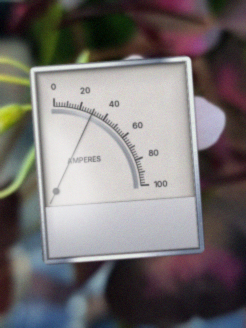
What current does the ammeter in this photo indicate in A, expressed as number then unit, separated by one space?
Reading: 30 A
